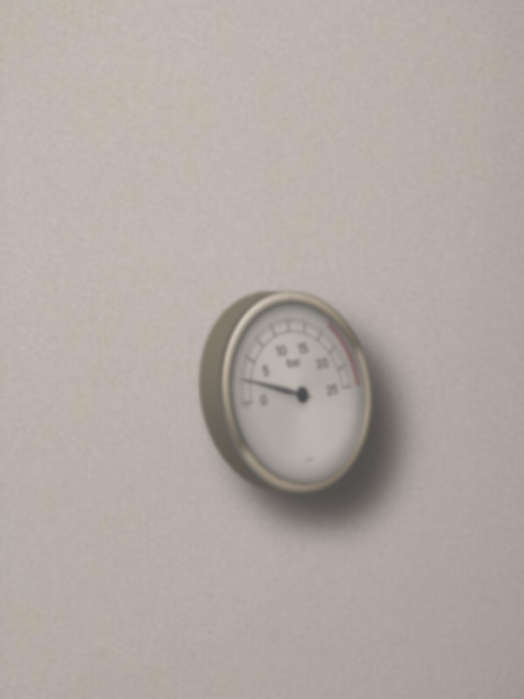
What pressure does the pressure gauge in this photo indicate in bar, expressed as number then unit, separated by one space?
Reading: 2.5 bar
